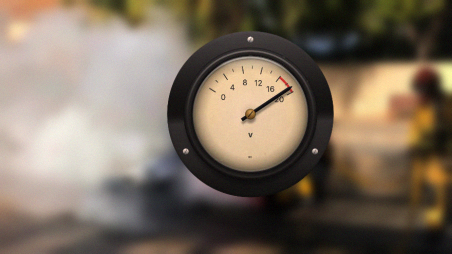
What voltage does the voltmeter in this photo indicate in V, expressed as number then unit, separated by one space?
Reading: 19 V
